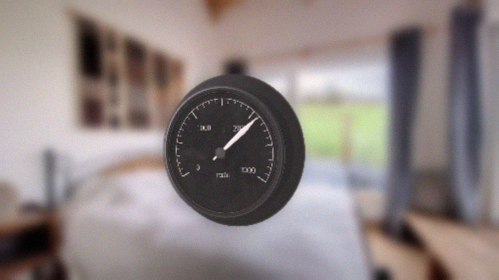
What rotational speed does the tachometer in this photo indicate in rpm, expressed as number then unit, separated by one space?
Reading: 2100 rpm
